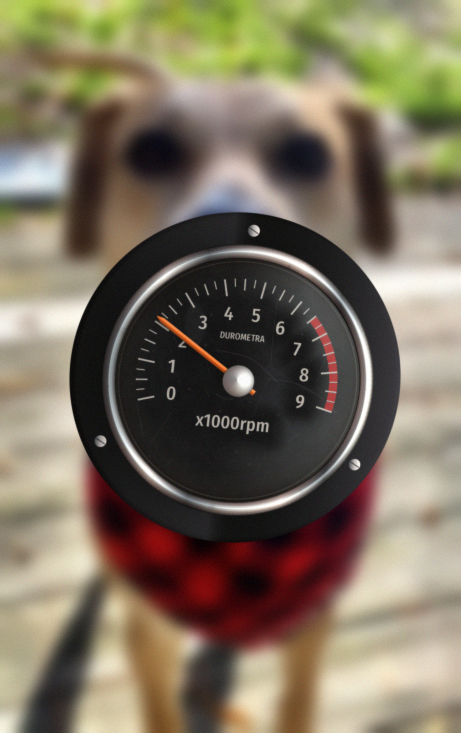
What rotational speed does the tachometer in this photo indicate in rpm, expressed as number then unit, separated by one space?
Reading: 2125 rpm
